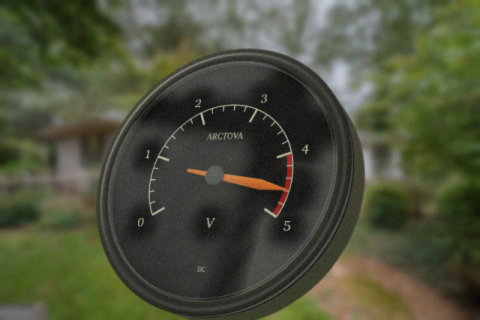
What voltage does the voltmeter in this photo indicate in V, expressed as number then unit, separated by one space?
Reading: 4.6 V
